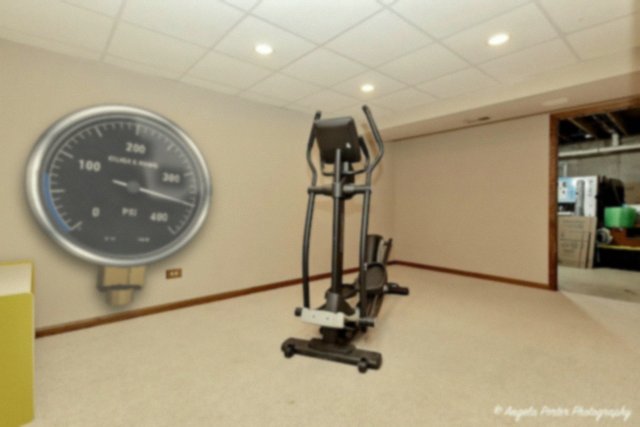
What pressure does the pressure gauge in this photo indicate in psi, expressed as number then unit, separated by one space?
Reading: 350 psi
